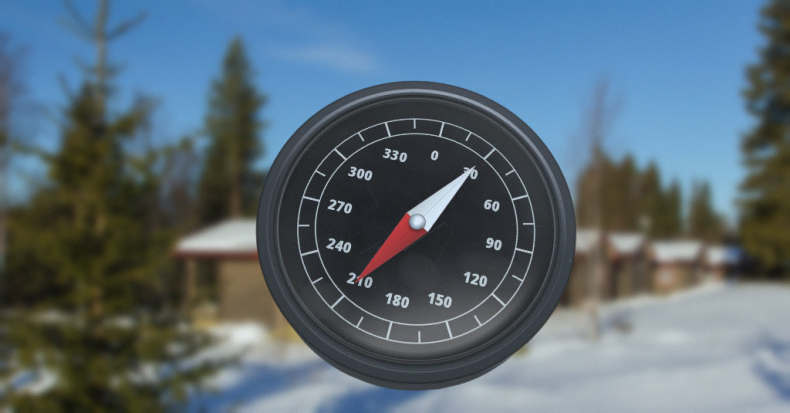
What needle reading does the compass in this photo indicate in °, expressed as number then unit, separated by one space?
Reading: 210 °
